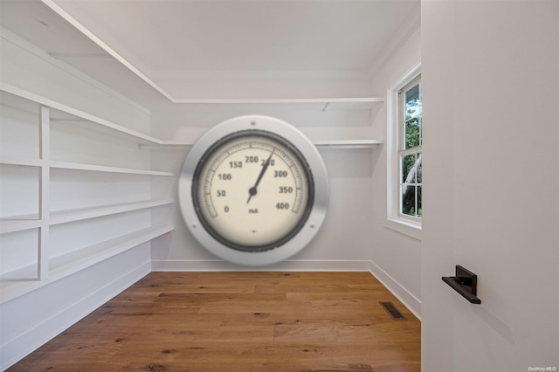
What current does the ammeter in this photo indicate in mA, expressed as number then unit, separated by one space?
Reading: 250 mA
